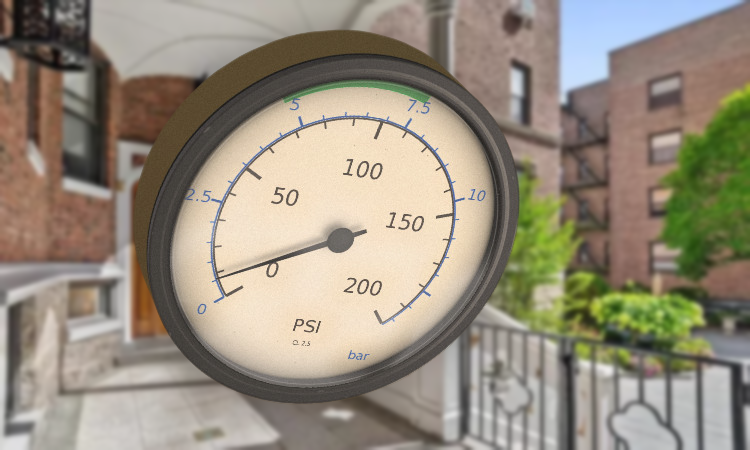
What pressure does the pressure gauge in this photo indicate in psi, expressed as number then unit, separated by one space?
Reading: 10 psi
